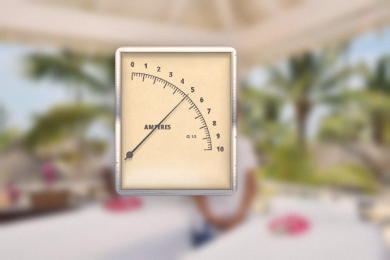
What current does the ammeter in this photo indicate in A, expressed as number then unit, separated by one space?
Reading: 5 A
